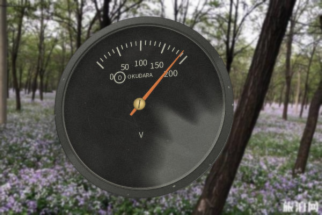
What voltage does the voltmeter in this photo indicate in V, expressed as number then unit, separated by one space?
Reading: 190 V
